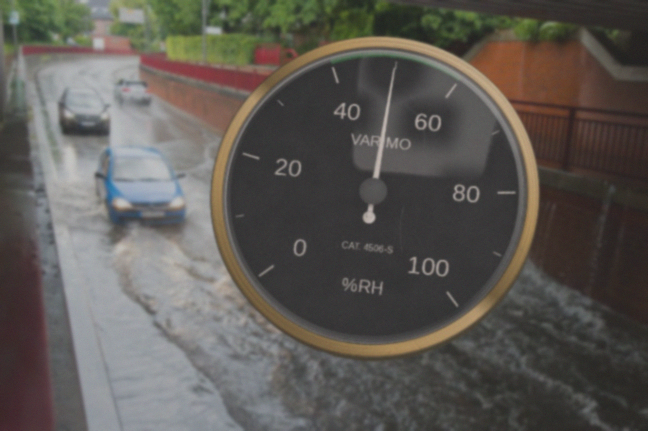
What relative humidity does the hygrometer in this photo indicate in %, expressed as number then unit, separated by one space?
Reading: 50 %
